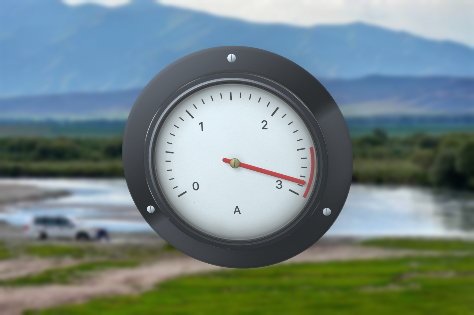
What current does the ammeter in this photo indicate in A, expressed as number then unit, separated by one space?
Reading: 2.85 A
